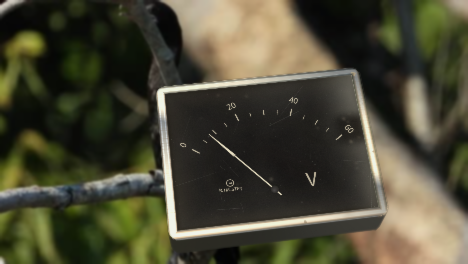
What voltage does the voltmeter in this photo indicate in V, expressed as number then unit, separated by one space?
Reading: 7.5 V
